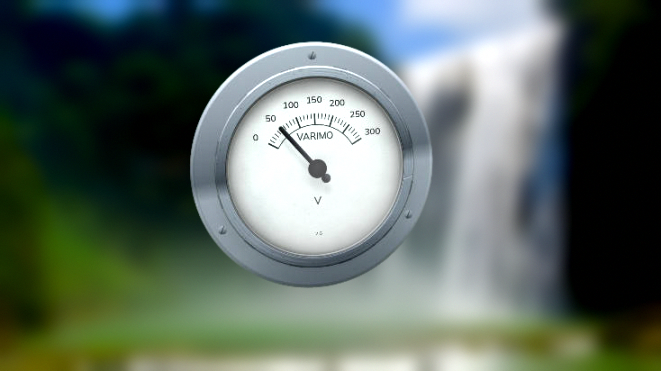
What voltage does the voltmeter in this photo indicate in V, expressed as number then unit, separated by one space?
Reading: 50 V
